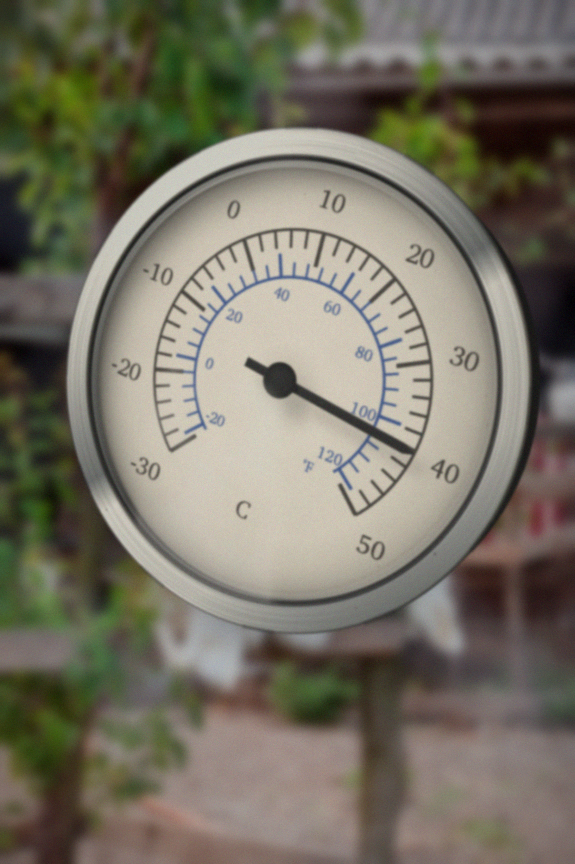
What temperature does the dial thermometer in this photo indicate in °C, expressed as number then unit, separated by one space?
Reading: 40 °C
